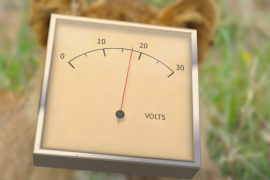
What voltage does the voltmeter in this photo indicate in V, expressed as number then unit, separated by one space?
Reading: 17.5 V
